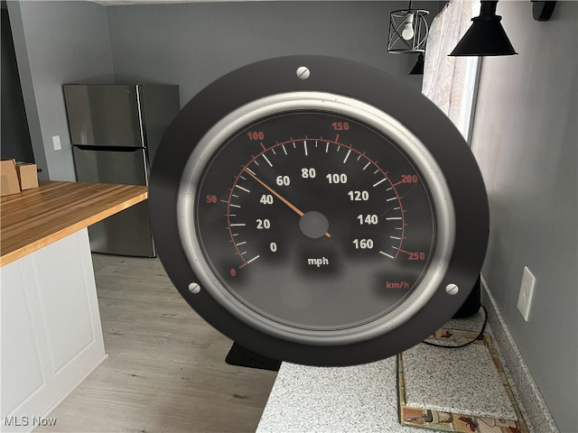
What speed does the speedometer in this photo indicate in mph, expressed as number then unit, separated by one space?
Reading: 50 mph
